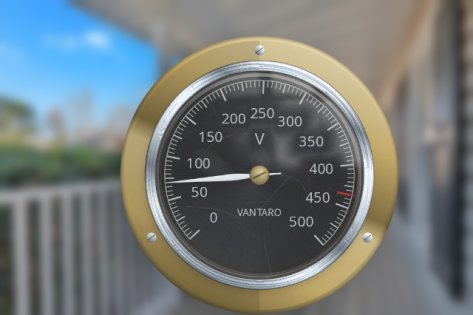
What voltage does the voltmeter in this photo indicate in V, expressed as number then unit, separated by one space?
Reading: 70 V
